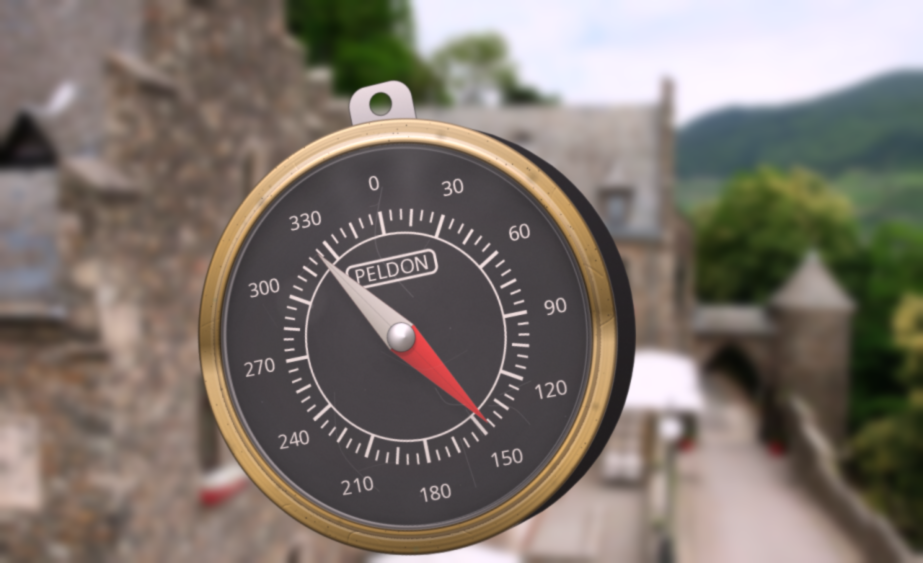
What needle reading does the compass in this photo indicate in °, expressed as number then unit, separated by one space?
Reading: 145 °
